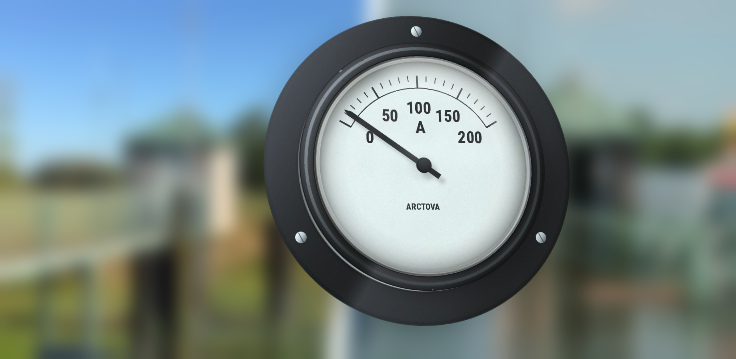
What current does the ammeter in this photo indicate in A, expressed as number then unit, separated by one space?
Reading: 10 A
